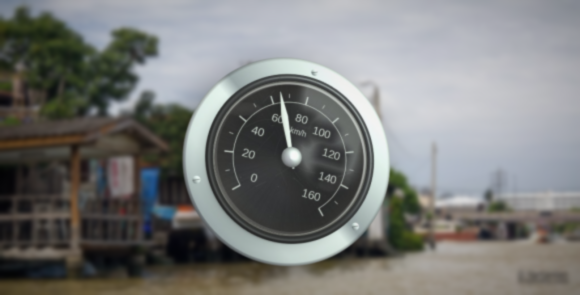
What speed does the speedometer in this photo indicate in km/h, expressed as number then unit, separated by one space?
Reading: 65 km/h
